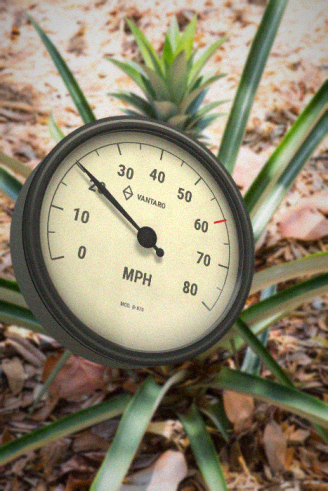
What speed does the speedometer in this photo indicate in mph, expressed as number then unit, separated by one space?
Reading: 20 mph
